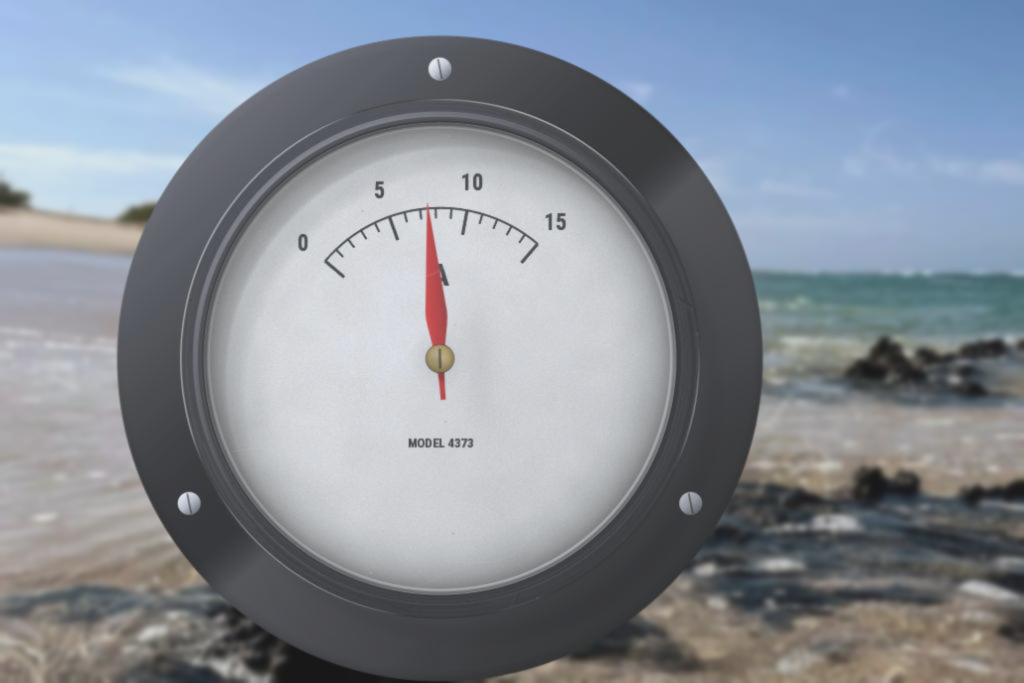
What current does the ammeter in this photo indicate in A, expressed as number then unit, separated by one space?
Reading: 7.5 A
